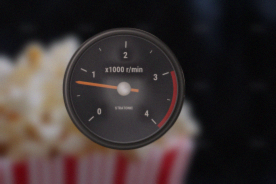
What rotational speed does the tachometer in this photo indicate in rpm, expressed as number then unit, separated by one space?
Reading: 750 rpm
